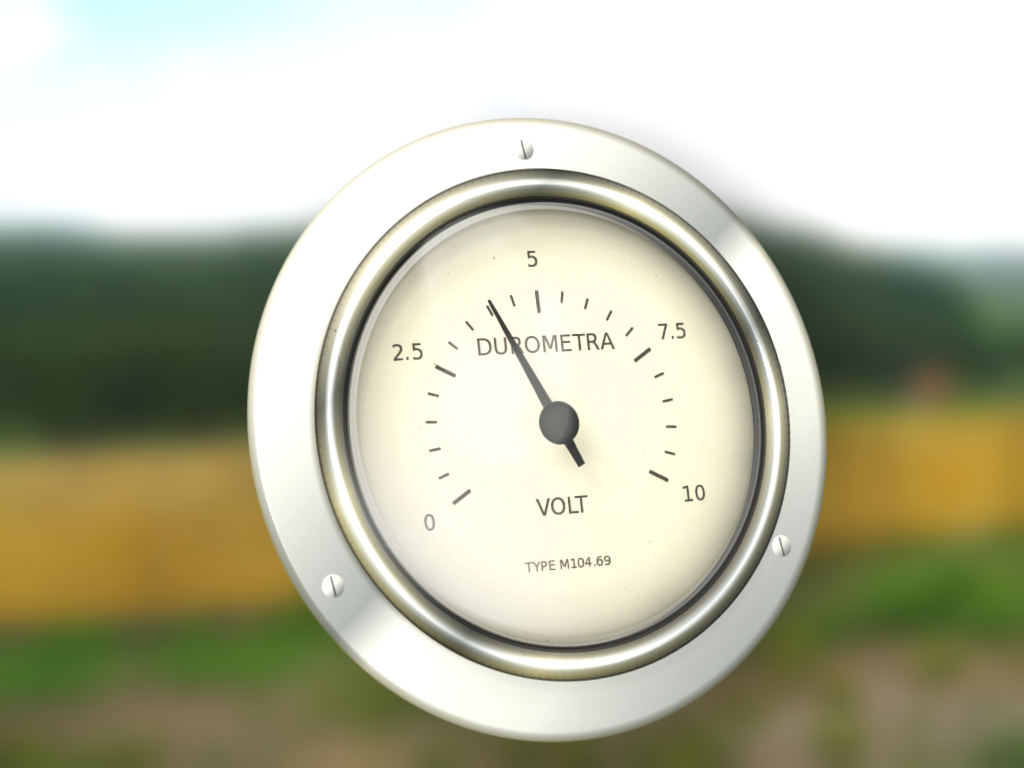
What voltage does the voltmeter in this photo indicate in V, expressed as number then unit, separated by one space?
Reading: 4 V
